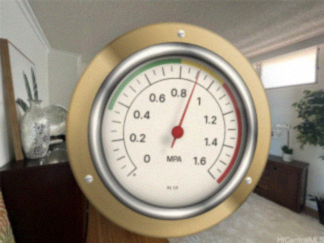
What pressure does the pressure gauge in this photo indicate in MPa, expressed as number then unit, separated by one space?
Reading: 0.9 MPa
